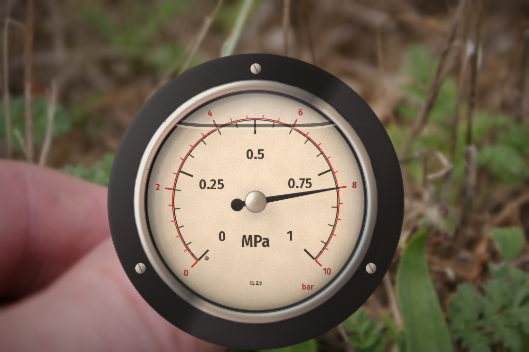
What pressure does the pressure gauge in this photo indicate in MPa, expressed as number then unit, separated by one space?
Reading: 0.8 MPa
